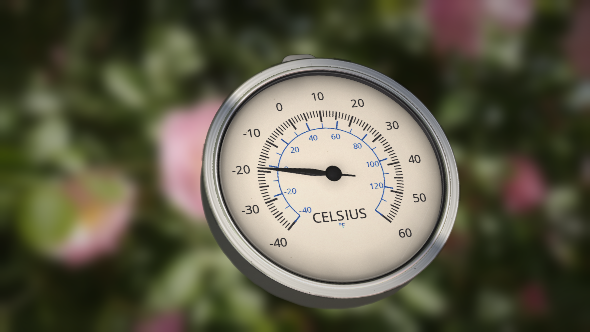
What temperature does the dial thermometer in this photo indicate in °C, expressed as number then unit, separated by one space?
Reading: -20 °C
